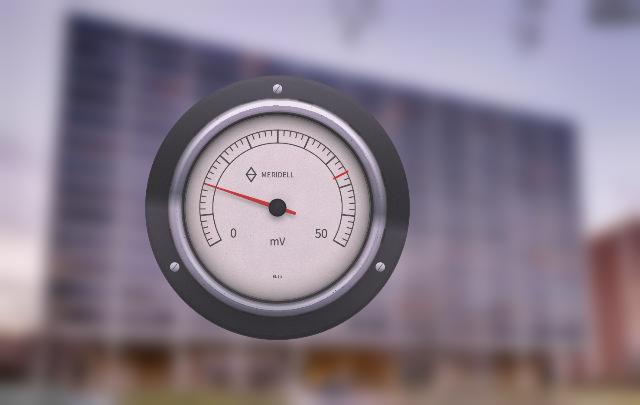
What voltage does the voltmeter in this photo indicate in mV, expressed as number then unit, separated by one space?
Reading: 10 mV
